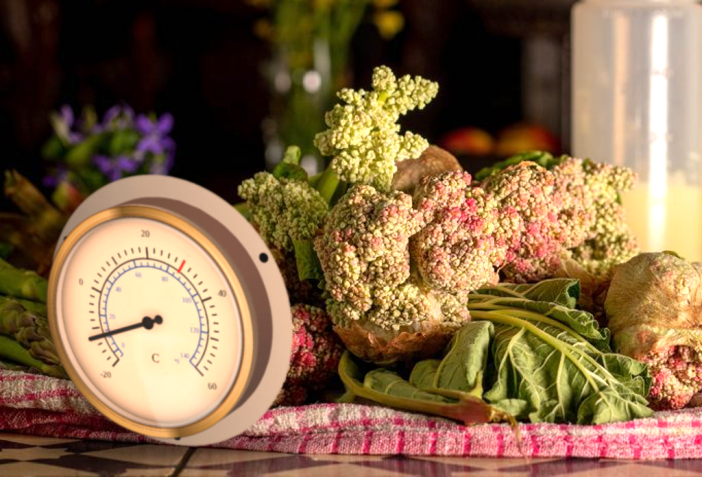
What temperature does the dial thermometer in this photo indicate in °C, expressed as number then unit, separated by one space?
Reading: -12 °C
